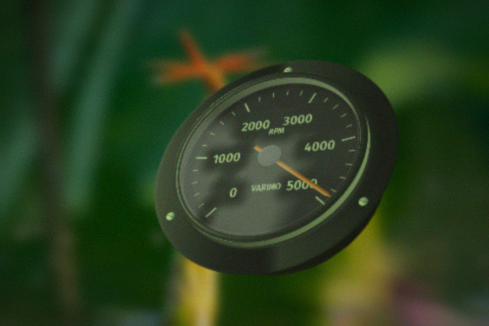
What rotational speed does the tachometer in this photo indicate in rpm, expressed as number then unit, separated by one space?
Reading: 4900 rpm
